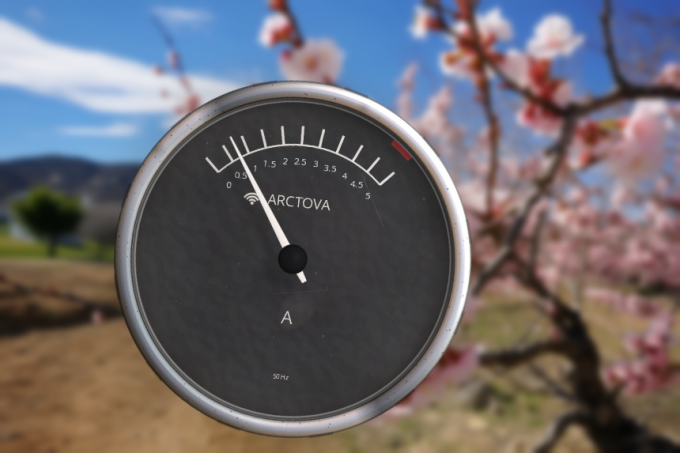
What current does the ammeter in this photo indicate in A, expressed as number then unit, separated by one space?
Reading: 0.75 A
